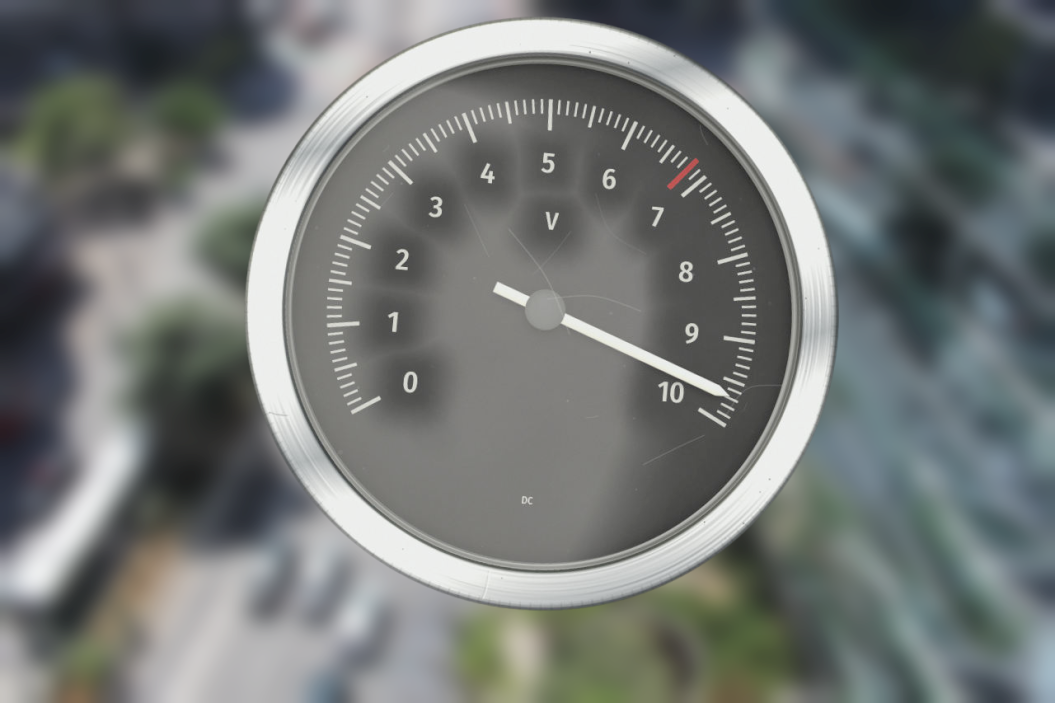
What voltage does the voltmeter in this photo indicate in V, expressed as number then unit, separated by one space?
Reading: 9.7 V
